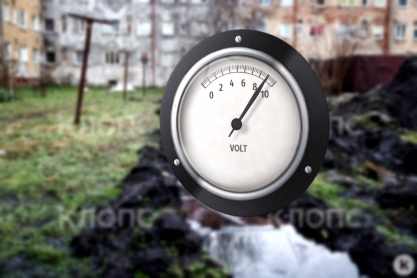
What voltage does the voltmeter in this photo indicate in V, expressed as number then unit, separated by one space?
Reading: 9 V
